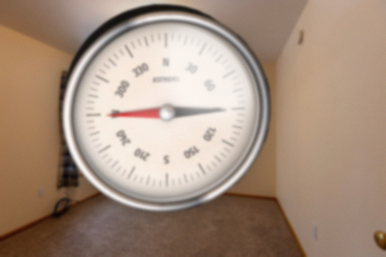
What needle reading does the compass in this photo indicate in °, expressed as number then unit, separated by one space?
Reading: 270 °
